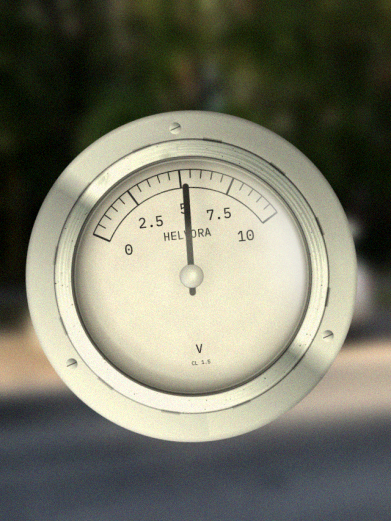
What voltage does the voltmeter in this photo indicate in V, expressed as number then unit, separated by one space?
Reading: 5.25 V
